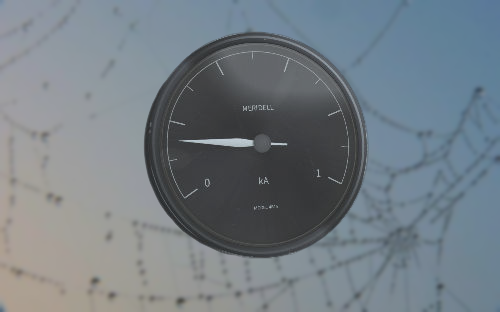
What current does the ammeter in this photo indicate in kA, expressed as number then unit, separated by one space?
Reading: 0.15 kA
